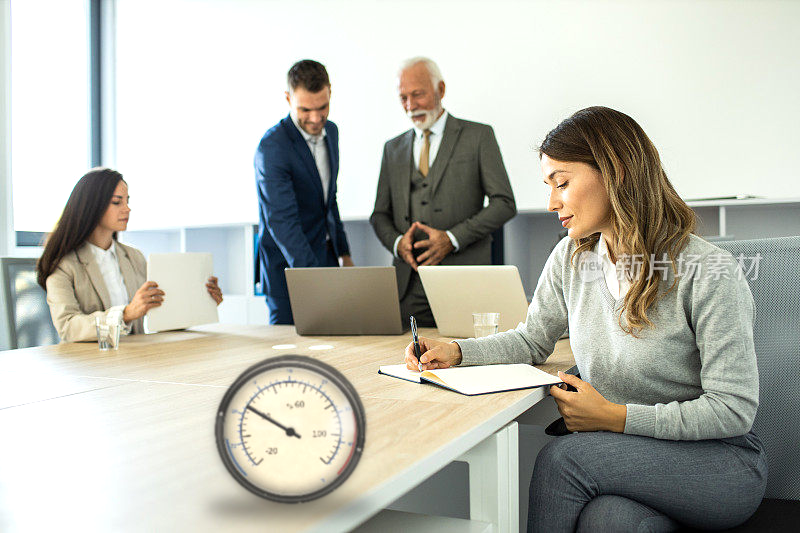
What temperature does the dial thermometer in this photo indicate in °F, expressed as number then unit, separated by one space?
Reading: 20 °F
